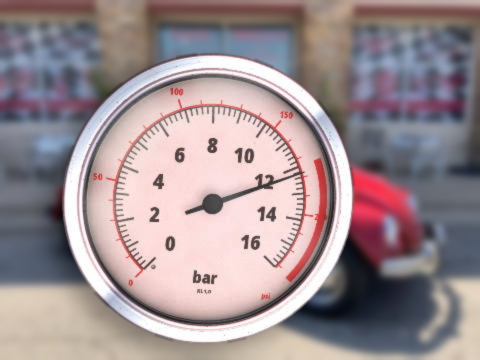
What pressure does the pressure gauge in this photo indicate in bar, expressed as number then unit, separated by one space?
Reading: 12.2 bar
